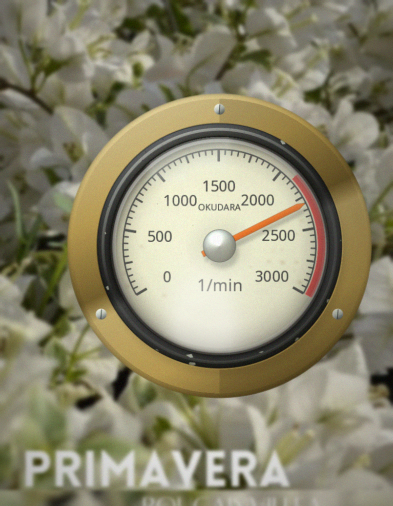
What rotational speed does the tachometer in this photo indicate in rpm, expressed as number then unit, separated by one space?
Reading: 2300 rpm
